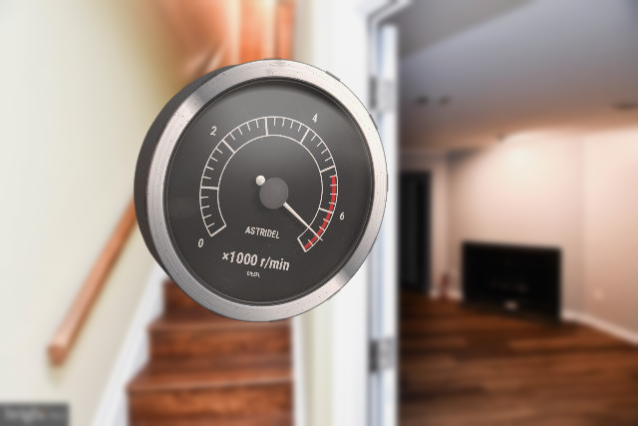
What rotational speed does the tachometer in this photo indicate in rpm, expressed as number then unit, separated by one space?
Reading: 6600 rpm
